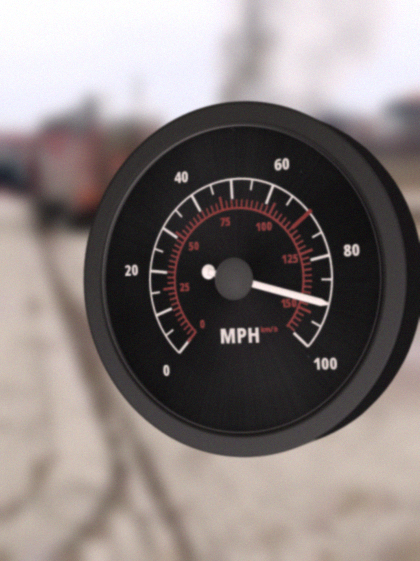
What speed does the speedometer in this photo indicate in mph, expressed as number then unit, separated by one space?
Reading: 90 mph
